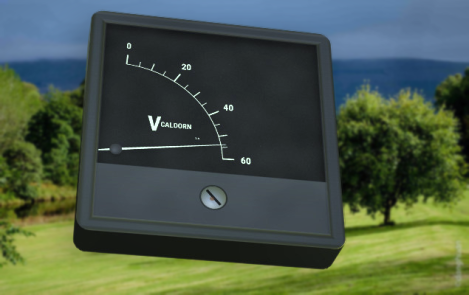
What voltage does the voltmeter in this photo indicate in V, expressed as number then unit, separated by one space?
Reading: 55 V
